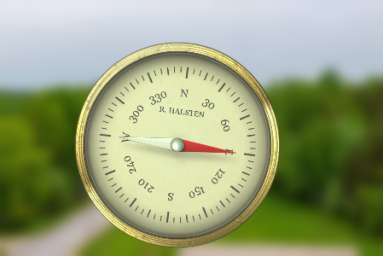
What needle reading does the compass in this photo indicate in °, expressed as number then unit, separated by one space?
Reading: 90 °
